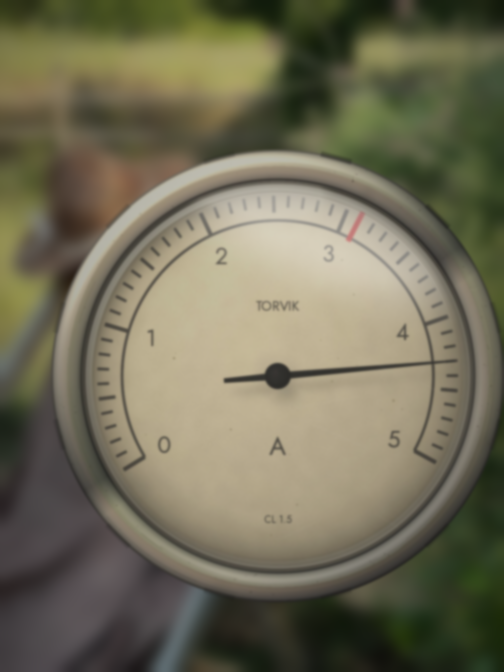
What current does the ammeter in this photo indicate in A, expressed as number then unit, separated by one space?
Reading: 4.3 A
